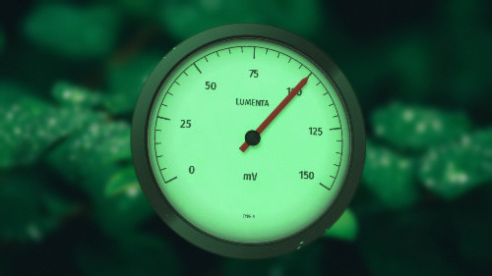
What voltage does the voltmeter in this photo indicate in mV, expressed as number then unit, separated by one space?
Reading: 100 mV
